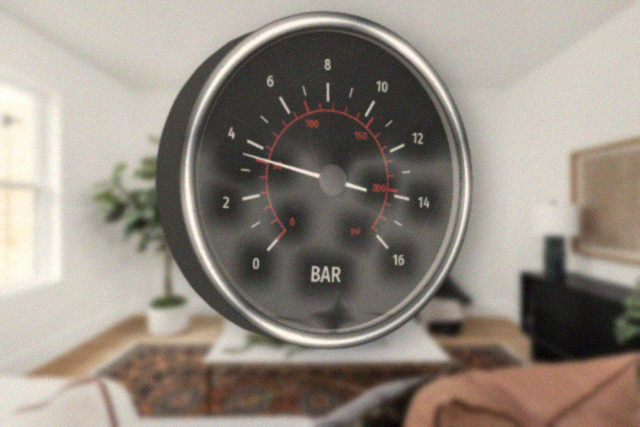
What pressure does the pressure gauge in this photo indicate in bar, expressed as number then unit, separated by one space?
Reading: 3.5 bar
